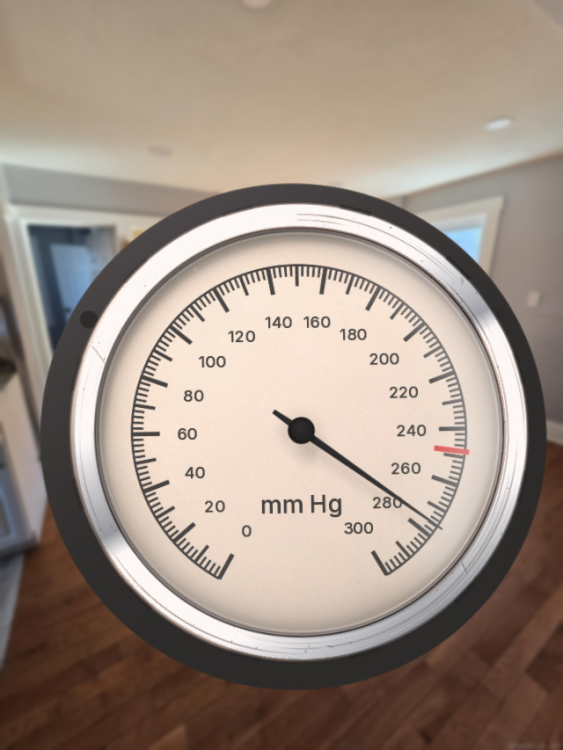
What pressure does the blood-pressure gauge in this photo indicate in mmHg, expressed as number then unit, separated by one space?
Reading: 276 mmHg
